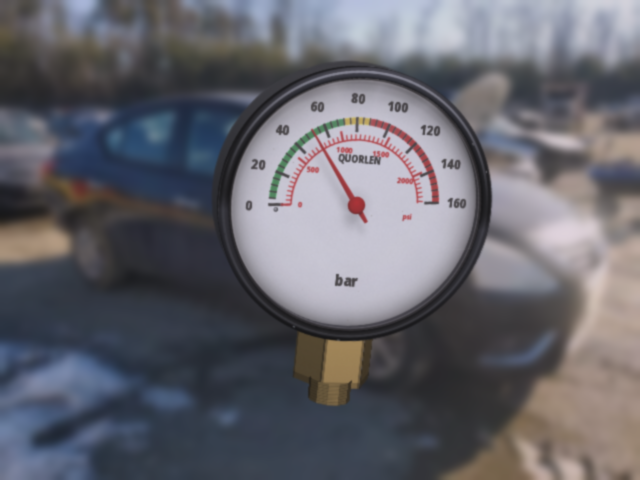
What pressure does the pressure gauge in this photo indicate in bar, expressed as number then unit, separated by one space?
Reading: 52 bar
